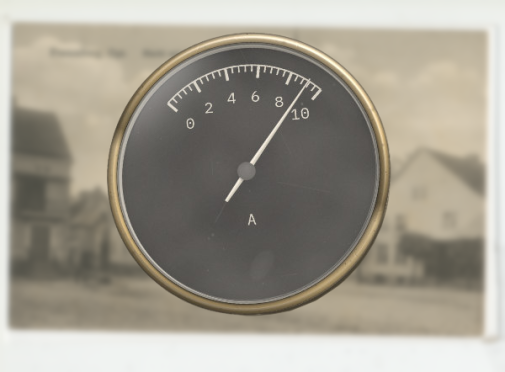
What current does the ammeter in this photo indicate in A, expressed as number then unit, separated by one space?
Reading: 9.2 A
